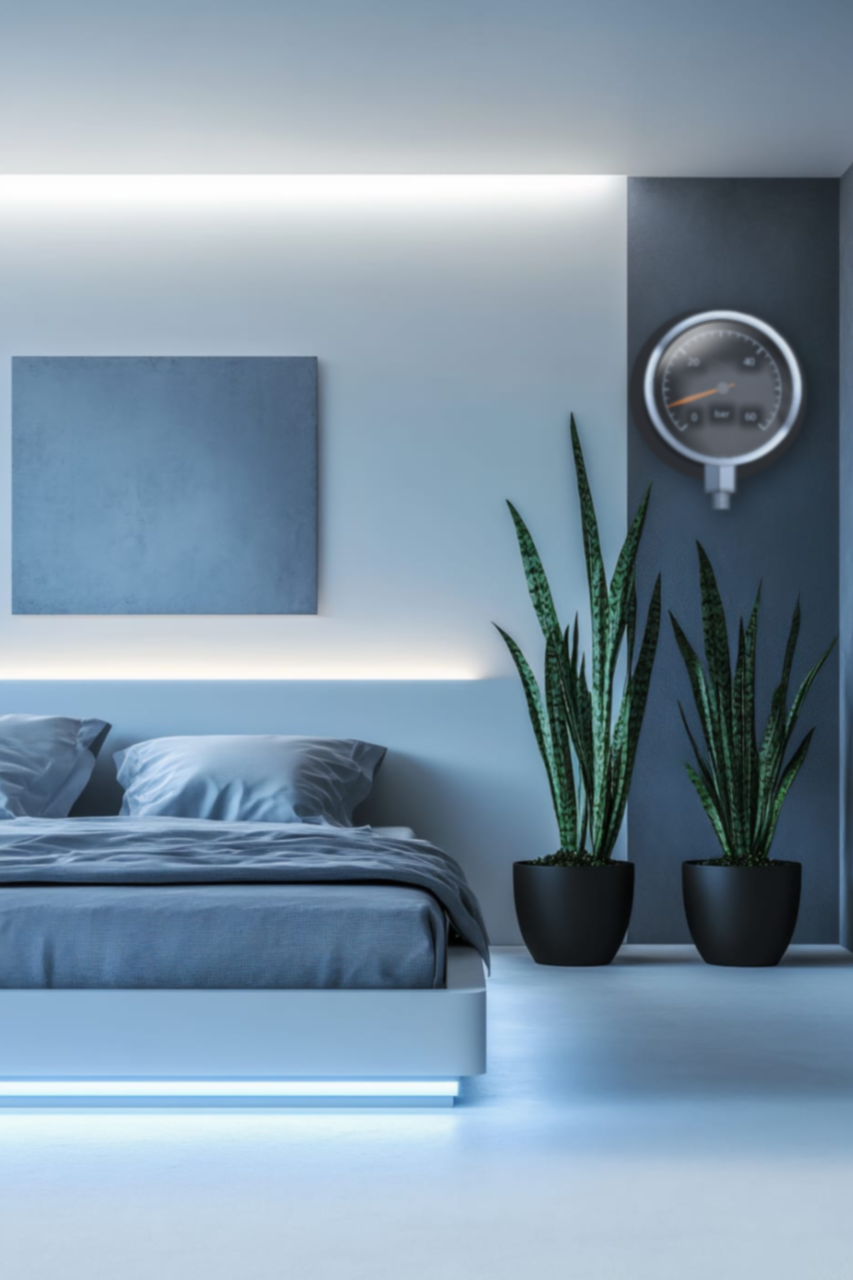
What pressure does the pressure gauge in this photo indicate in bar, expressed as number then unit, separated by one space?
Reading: 6 bar
